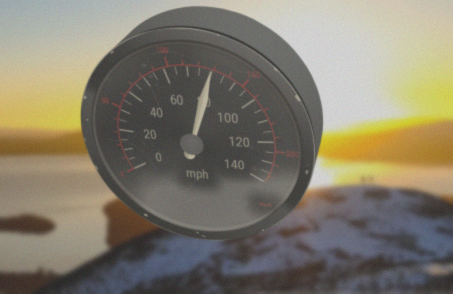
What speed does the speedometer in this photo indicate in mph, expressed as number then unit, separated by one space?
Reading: 80 mph
